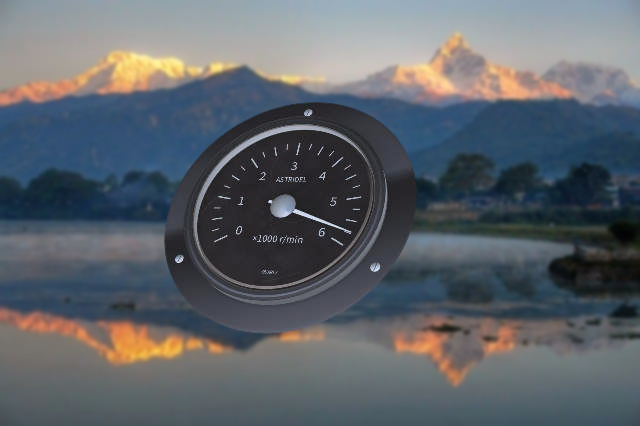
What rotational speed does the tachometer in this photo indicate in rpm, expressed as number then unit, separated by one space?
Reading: 5750 rpm
